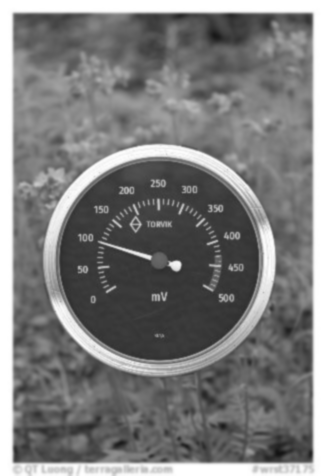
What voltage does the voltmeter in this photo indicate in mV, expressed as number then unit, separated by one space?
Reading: 100 mV
